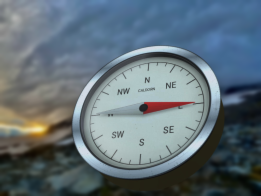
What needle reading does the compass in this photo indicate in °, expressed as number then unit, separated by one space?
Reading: 90 °
